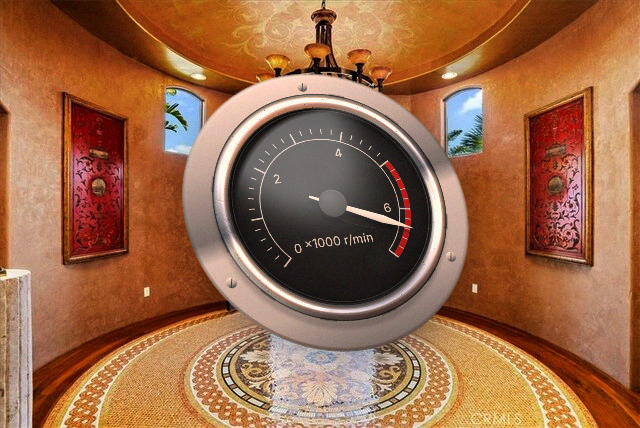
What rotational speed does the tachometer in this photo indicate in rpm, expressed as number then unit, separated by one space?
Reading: 6400 rpm
